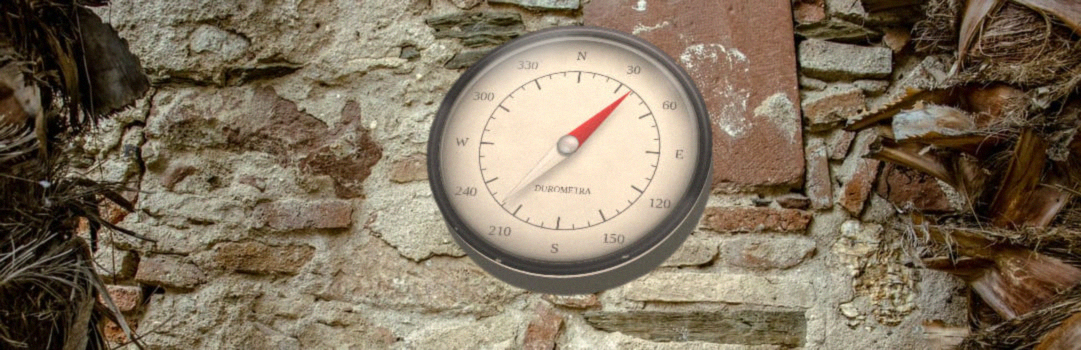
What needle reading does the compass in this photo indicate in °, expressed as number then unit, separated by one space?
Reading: 40 °
